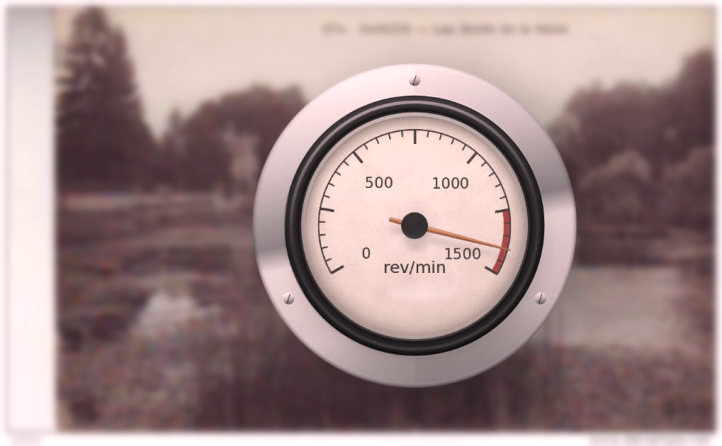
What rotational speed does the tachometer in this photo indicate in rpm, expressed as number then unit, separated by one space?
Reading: 1400 rpm
